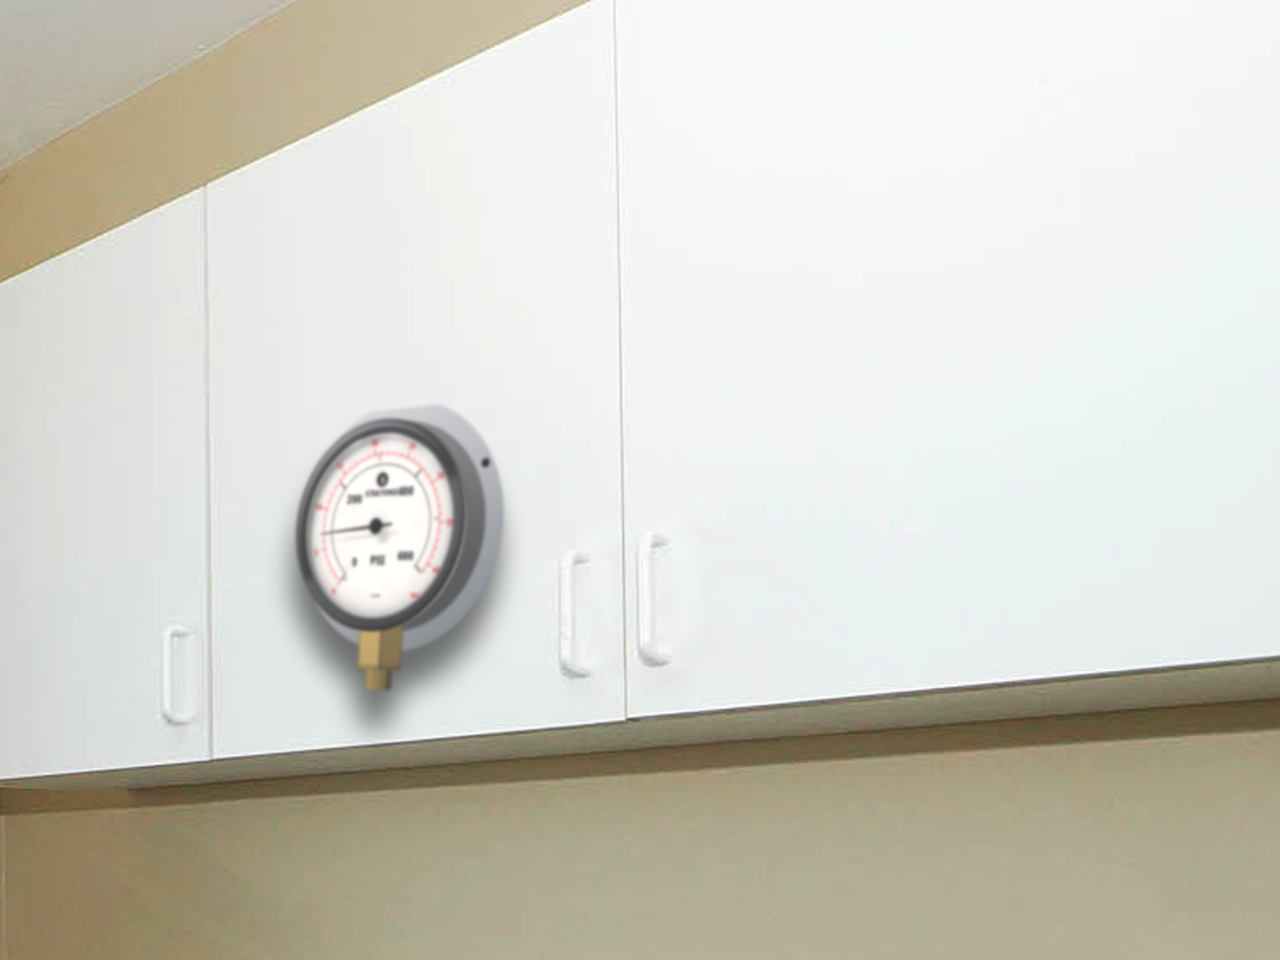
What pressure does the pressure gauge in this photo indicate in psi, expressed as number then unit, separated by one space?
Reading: 100 psi
